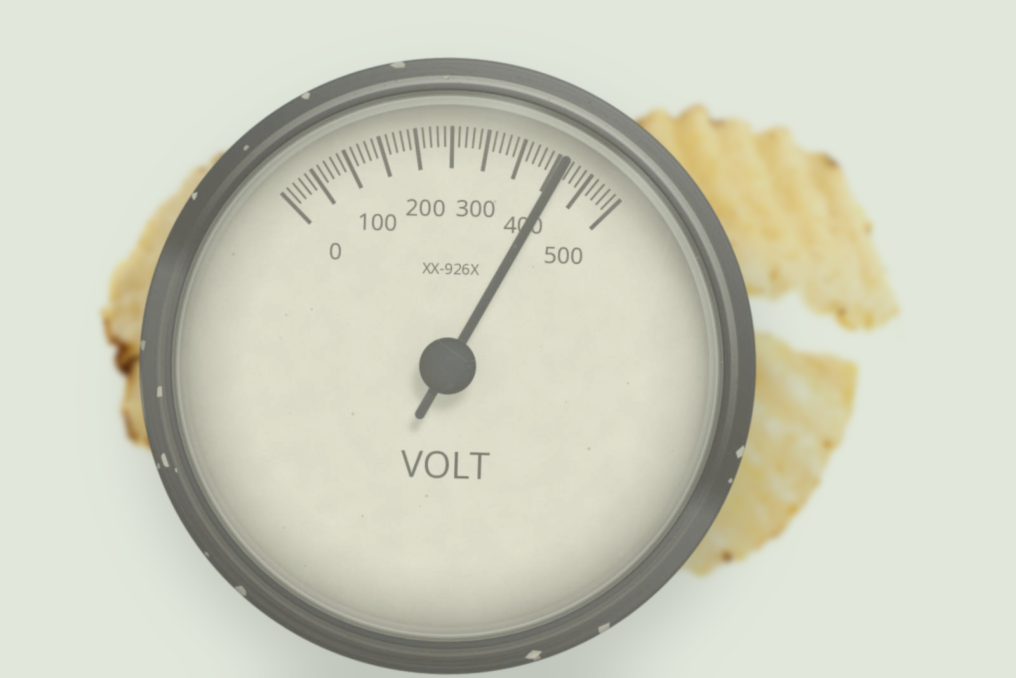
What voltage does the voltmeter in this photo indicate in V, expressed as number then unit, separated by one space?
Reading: 410 V
